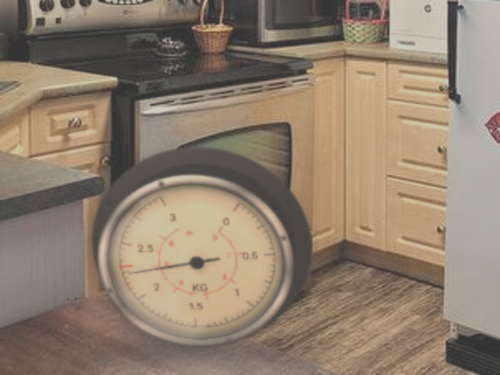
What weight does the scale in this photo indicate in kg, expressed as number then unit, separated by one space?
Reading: 2.25 kg
